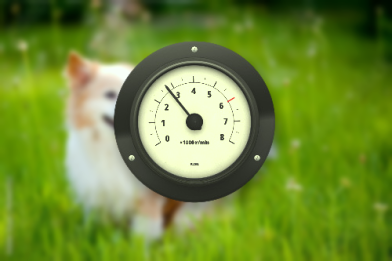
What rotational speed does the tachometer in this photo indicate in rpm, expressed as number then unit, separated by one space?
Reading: 2750 rpm
